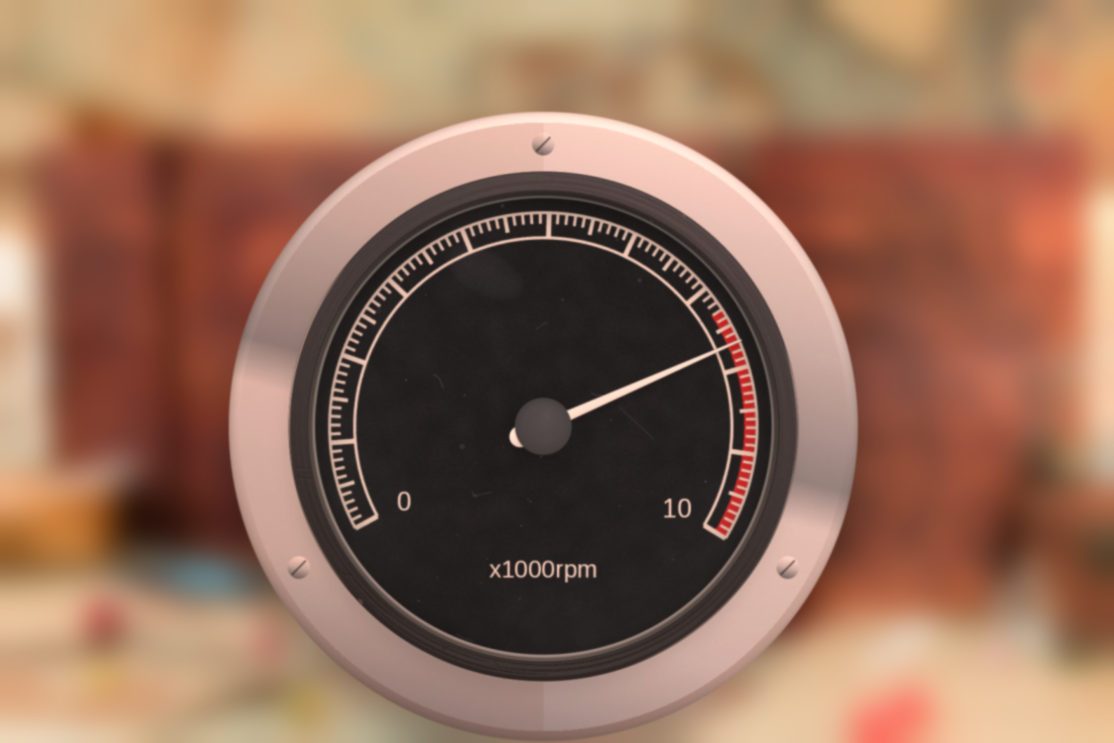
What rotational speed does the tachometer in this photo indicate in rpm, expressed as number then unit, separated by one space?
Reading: 7700 rpm
